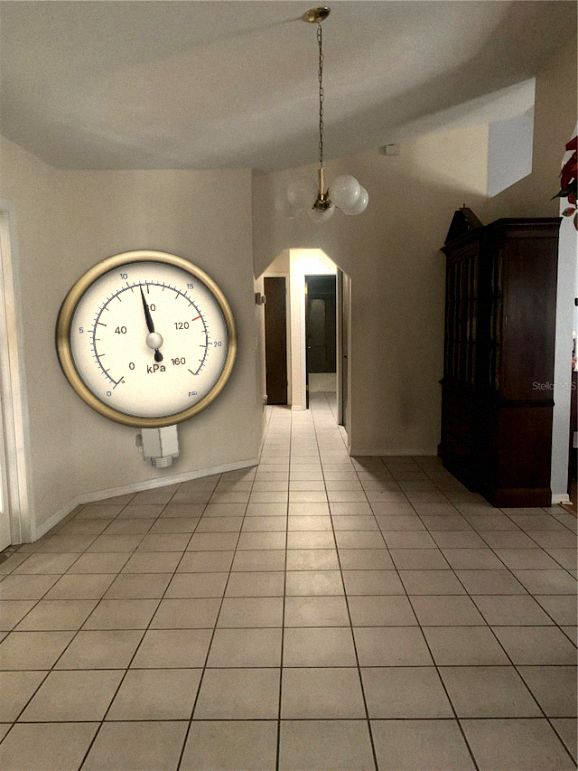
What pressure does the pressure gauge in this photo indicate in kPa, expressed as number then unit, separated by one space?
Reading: 75 kPa
